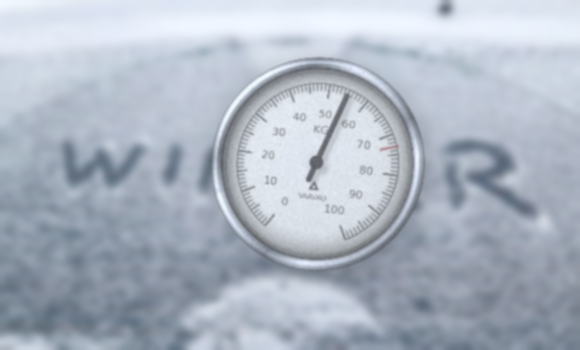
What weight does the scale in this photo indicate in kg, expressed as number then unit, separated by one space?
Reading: 55 kg
